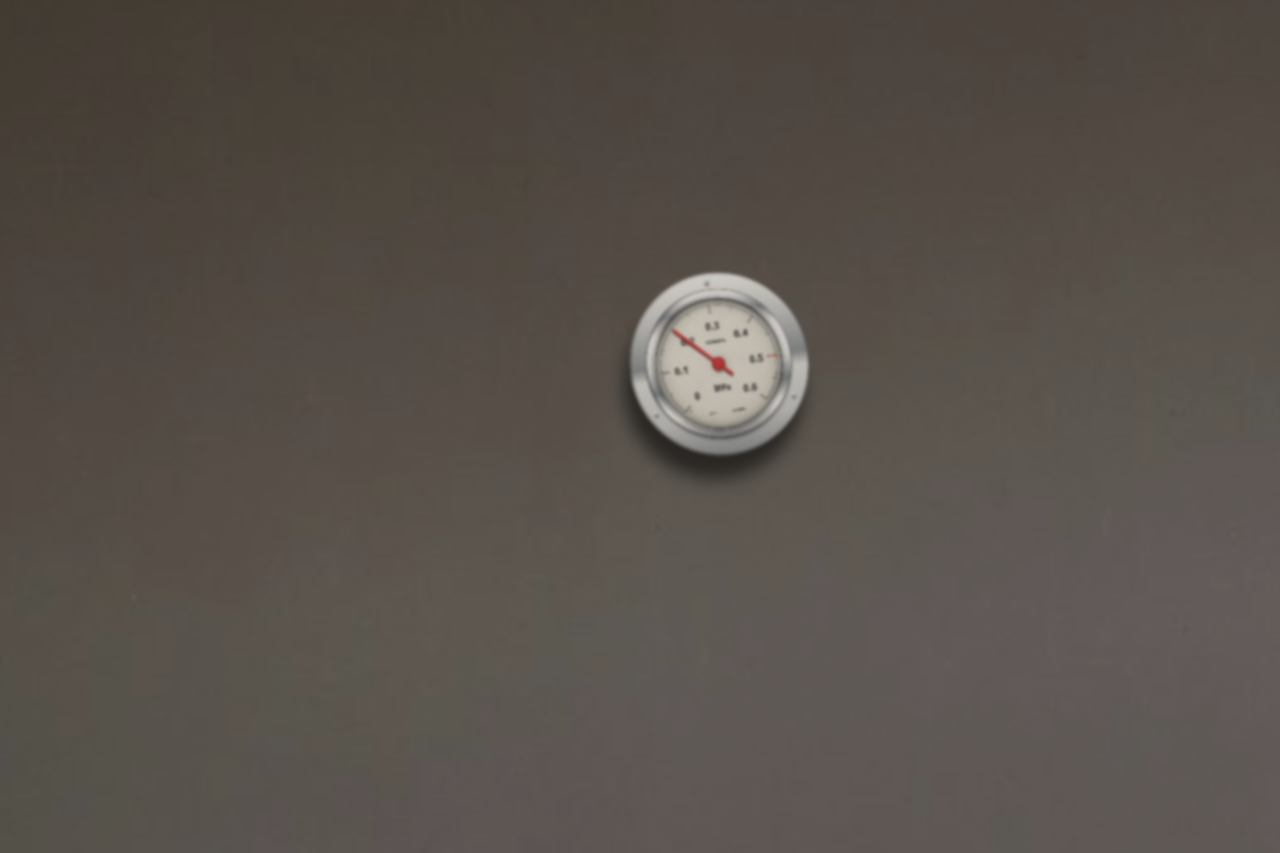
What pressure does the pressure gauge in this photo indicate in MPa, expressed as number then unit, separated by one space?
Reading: 0.2 MPa
